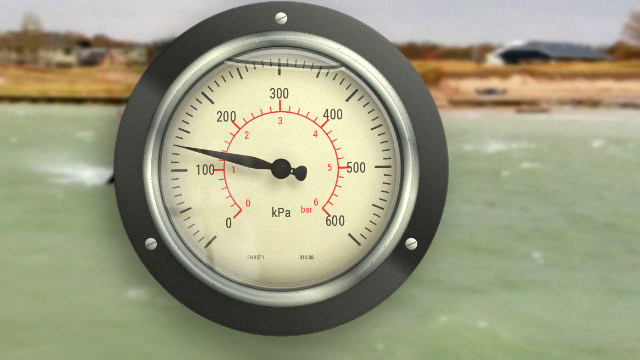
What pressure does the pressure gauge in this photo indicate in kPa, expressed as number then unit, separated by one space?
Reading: 130 kPa
